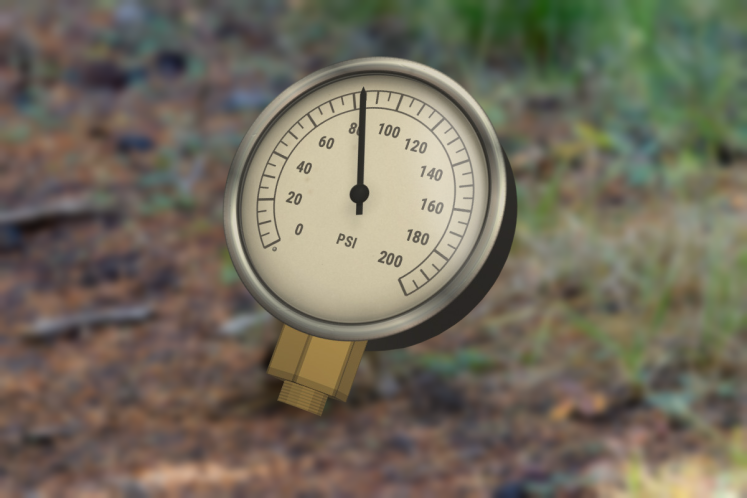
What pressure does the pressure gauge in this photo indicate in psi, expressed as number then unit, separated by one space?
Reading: 85 psi
